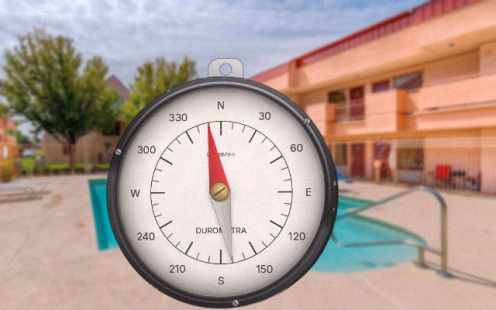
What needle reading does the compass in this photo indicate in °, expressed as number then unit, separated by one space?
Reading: 350 °
